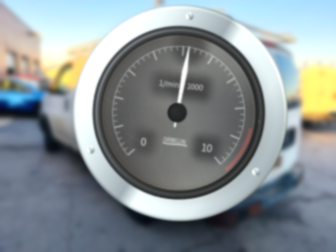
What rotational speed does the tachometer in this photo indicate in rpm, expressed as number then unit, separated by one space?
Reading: 5200 rpm
